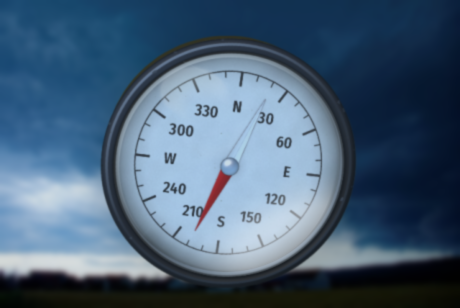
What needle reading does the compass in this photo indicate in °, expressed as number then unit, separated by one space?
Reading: 200 °
